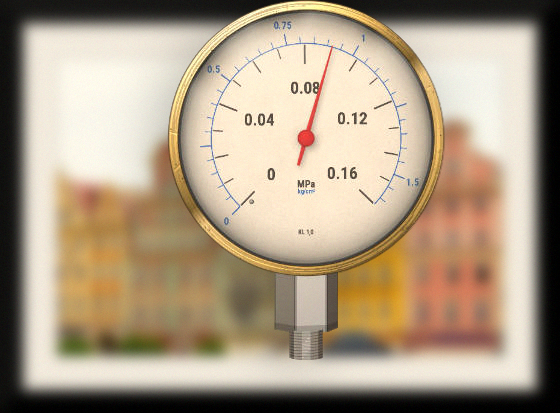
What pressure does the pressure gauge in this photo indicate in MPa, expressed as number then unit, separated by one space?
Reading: 0.09 MPa
